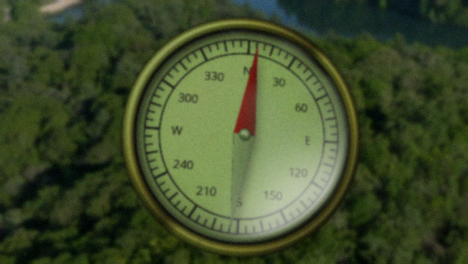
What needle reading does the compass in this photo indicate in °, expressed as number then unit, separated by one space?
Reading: 5 °
